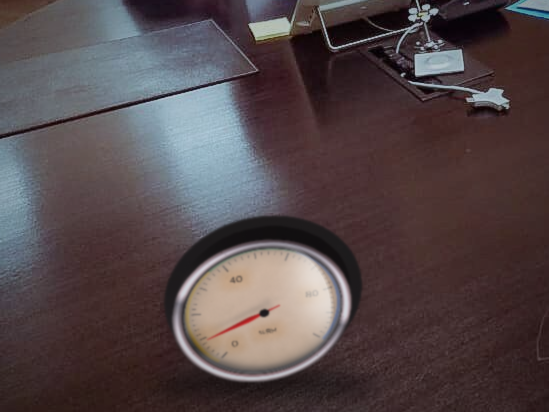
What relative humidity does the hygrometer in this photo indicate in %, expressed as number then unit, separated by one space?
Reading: 10 %
